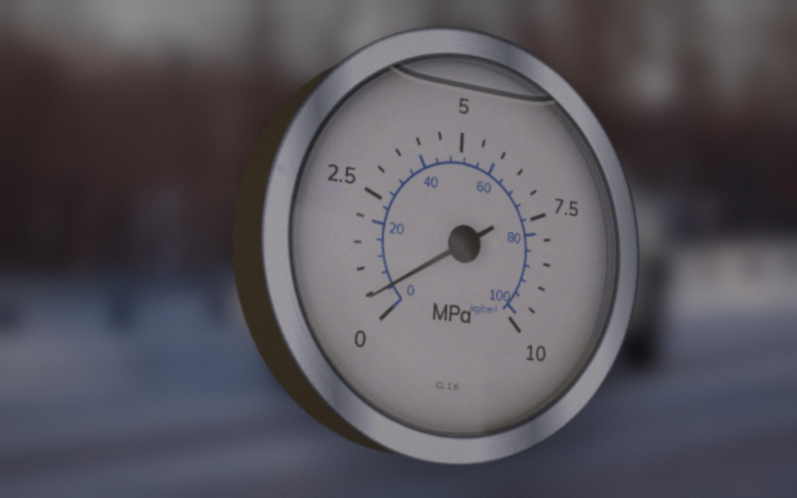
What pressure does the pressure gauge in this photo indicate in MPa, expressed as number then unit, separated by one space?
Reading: 0.5 MPa
